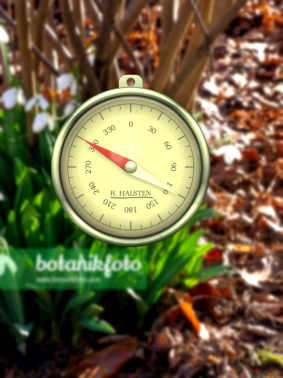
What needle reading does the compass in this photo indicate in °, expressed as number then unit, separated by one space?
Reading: 300 °
